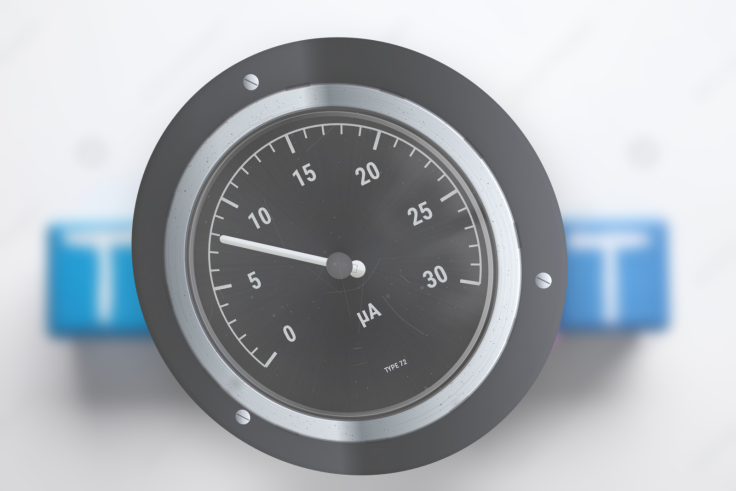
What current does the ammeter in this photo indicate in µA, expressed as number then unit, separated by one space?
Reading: 8 µA
